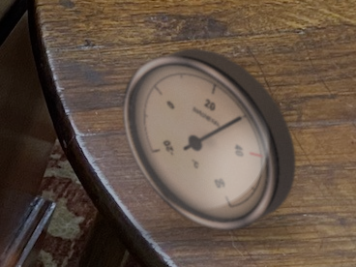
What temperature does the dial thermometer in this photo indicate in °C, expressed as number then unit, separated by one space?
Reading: 30 °C
